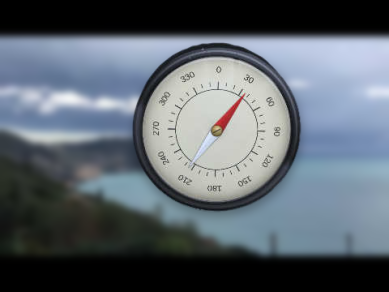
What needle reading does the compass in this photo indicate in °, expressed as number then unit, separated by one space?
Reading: 35 °
